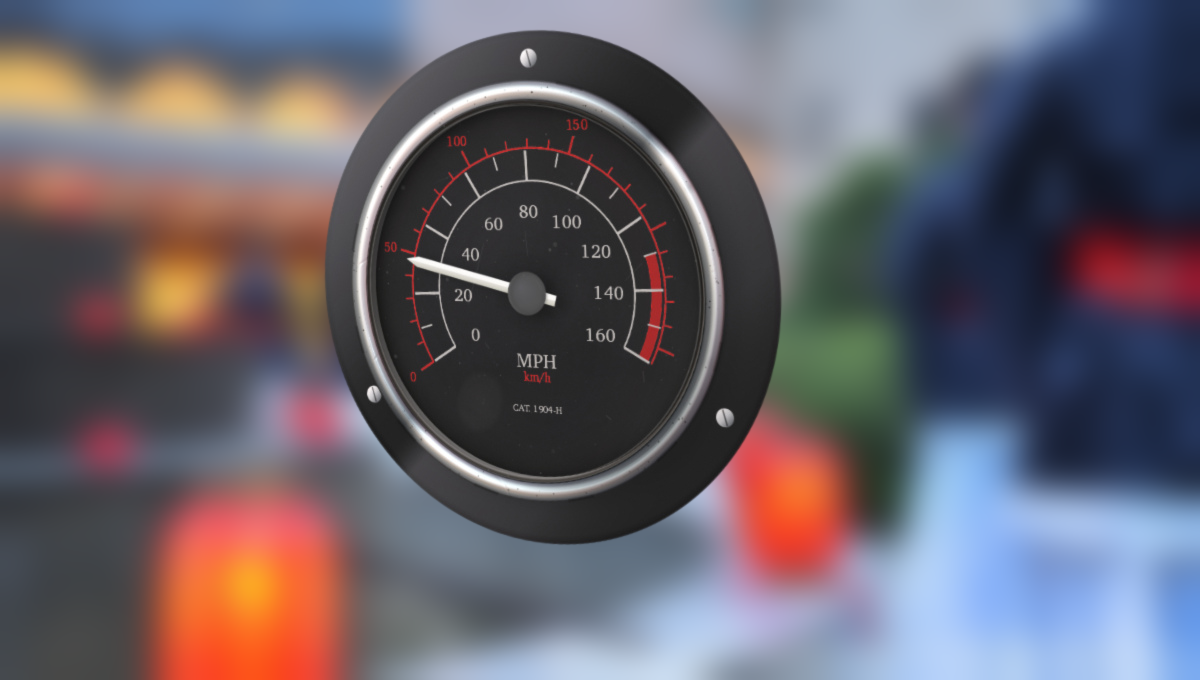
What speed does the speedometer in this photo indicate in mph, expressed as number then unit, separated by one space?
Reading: 30 mph
